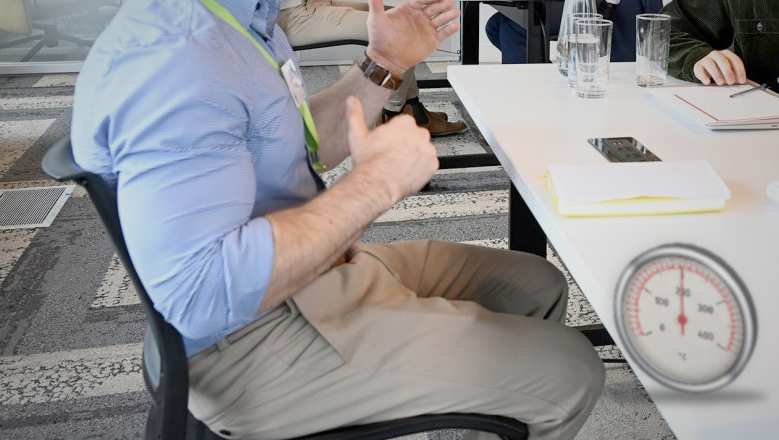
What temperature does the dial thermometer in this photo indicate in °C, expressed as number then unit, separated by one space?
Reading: 200 °C
